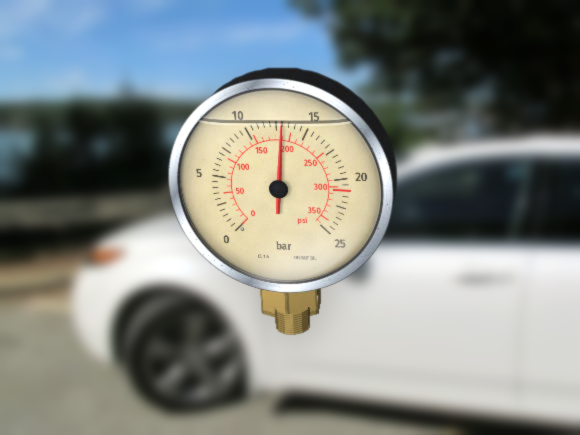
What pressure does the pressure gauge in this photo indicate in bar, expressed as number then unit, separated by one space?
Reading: 13 bar
